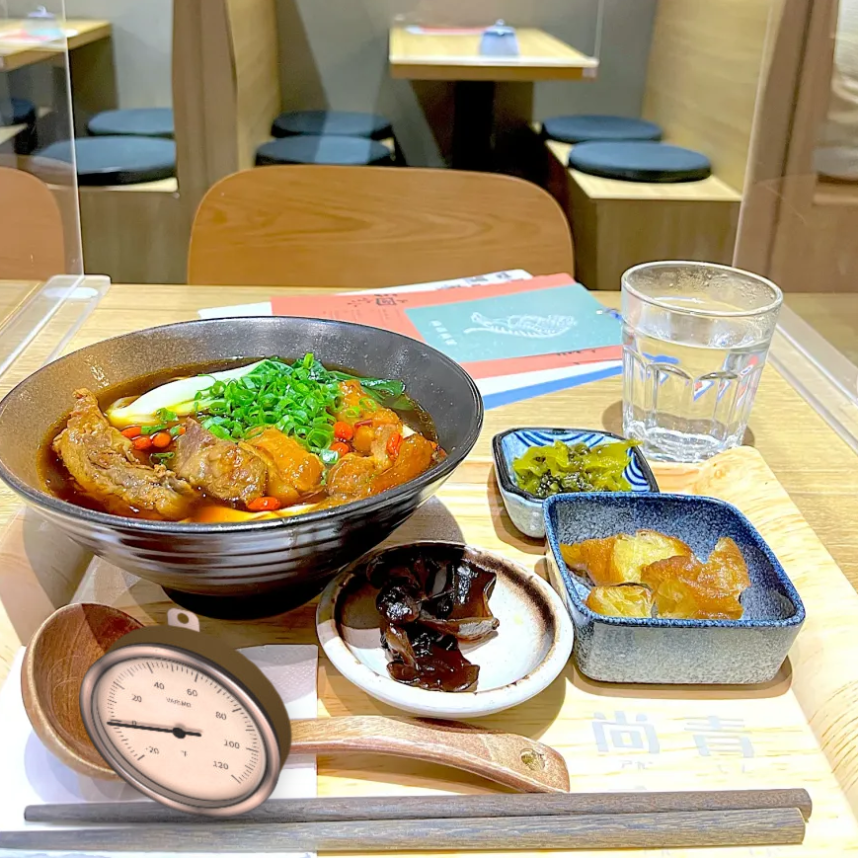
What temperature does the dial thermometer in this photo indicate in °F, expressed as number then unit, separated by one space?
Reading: 0 °F
